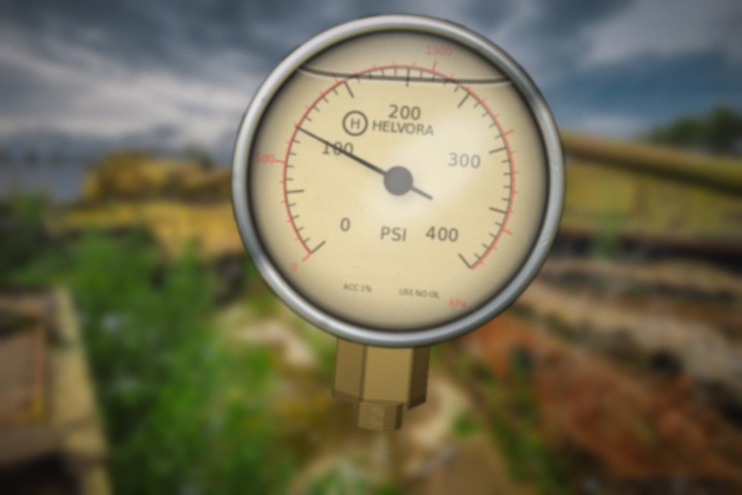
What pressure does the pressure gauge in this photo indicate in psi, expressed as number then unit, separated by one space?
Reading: 100 psi
